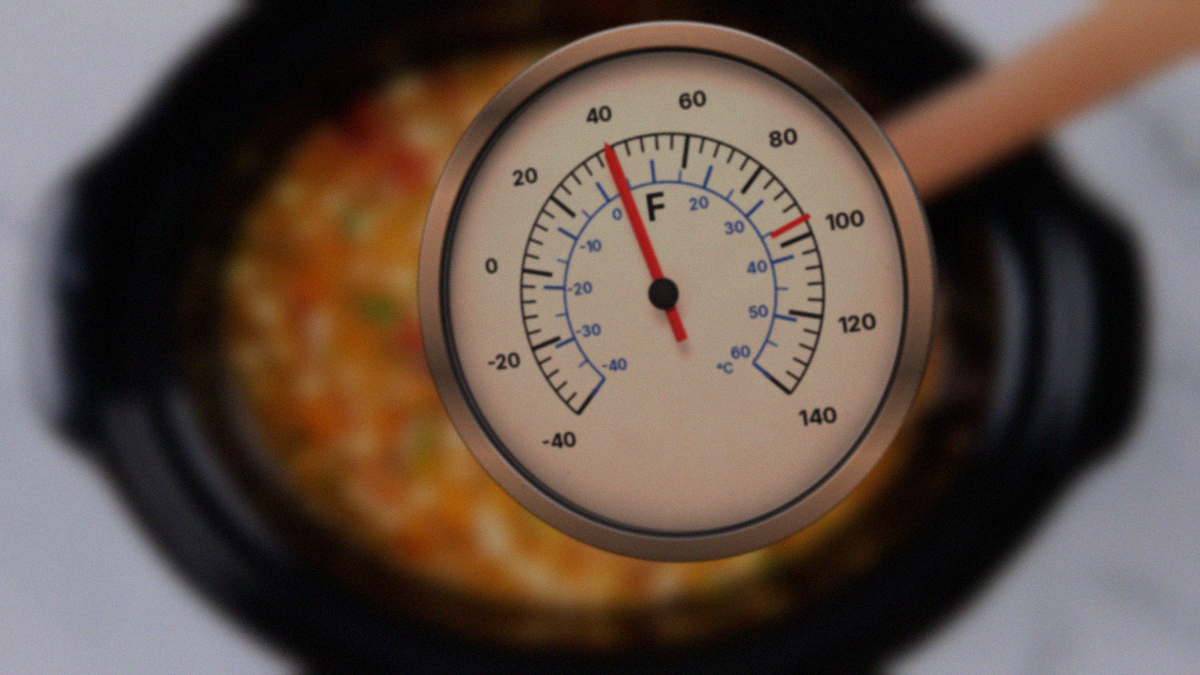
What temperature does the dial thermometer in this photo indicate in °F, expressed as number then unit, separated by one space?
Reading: 40 °F
